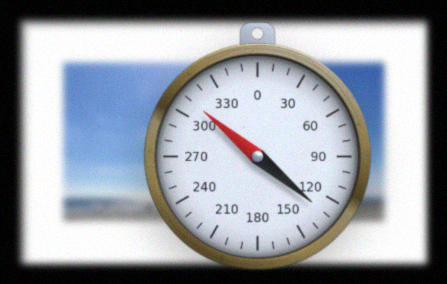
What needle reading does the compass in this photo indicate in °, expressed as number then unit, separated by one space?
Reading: 310 °
